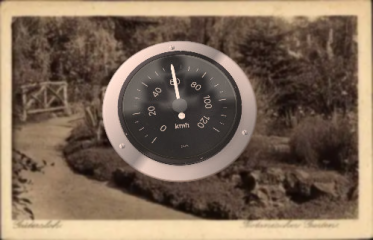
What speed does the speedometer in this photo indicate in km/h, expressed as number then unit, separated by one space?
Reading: 60 km/h
